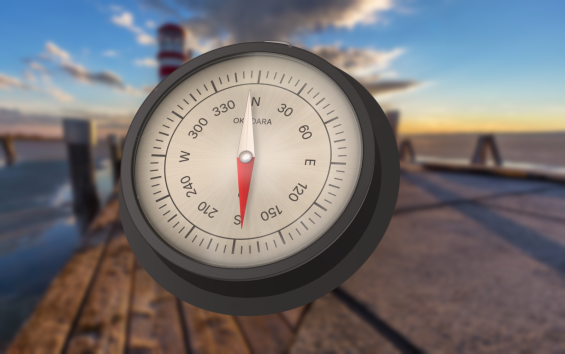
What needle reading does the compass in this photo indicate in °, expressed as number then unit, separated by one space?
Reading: 175 °
